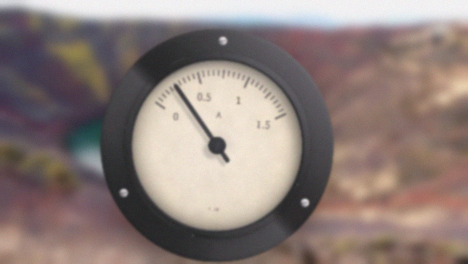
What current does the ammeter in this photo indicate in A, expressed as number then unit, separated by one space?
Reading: 0.25 A
